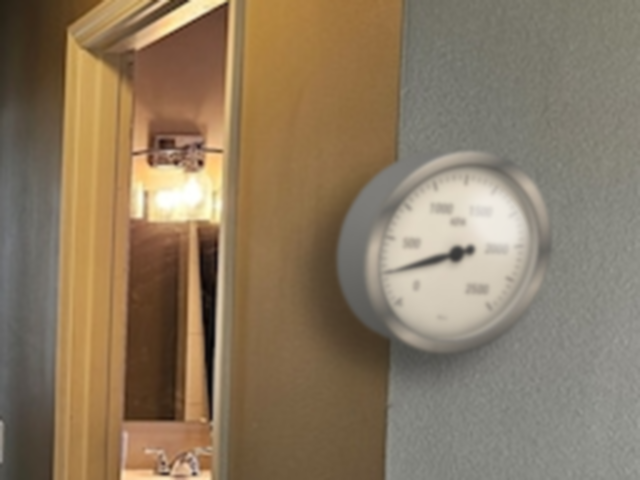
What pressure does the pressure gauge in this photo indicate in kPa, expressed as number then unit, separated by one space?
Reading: 250 kPa
